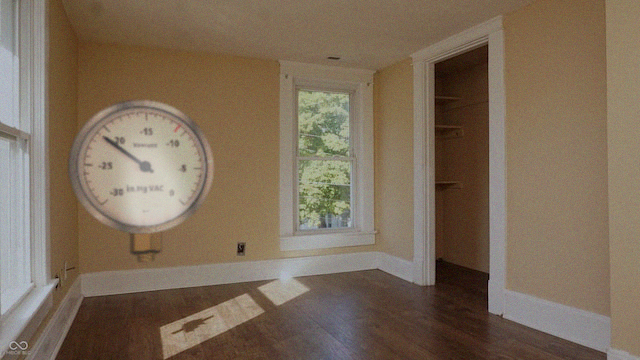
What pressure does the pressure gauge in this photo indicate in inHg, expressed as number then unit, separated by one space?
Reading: -21 inHg
